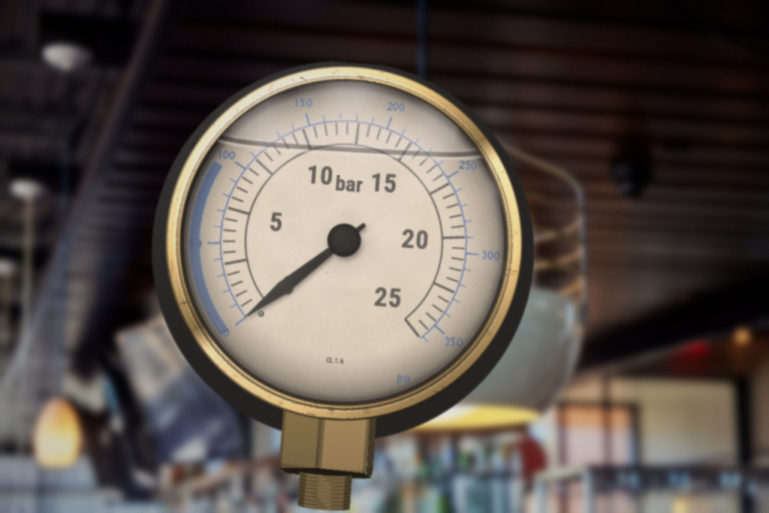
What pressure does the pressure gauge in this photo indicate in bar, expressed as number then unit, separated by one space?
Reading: 0 bar
